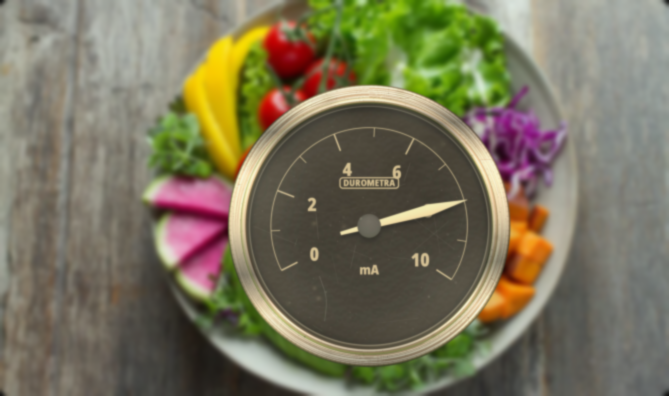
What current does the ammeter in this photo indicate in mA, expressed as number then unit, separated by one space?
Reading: 8 mA
